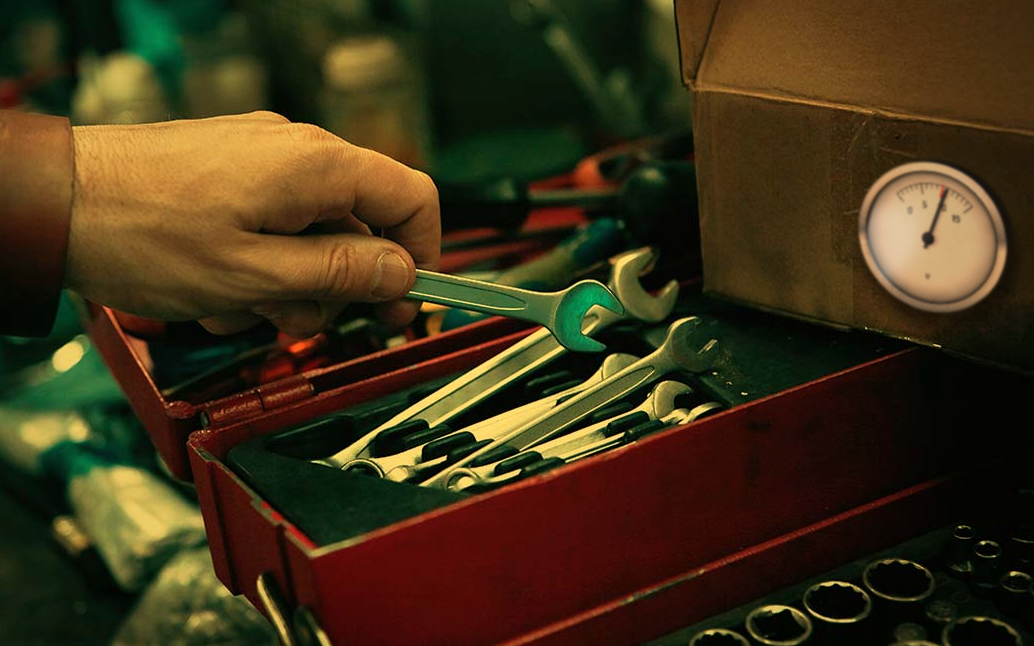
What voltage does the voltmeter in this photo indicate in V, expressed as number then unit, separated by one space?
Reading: 10 V
